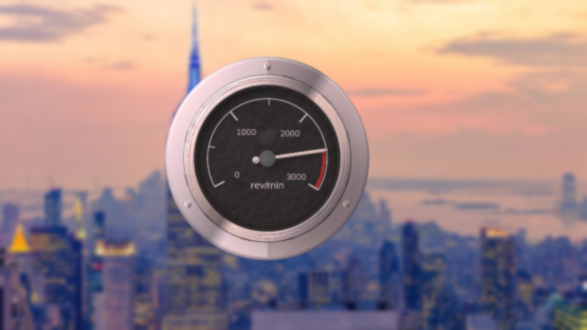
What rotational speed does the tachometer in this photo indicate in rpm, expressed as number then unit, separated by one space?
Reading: 2500 rpm
